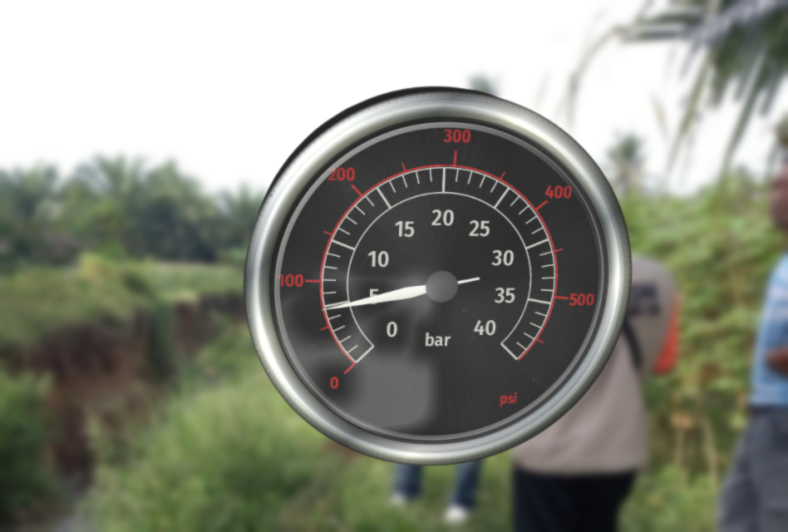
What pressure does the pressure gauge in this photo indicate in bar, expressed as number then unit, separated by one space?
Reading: 5 bar
